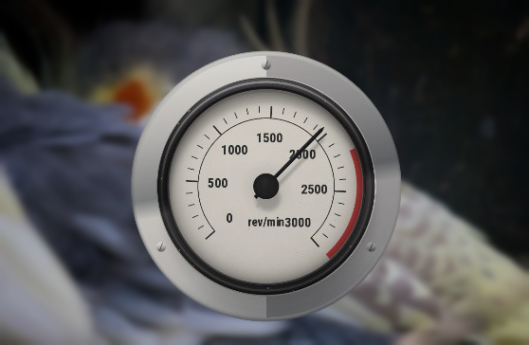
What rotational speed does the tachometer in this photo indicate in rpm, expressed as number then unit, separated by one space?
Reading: 1950 rpm
